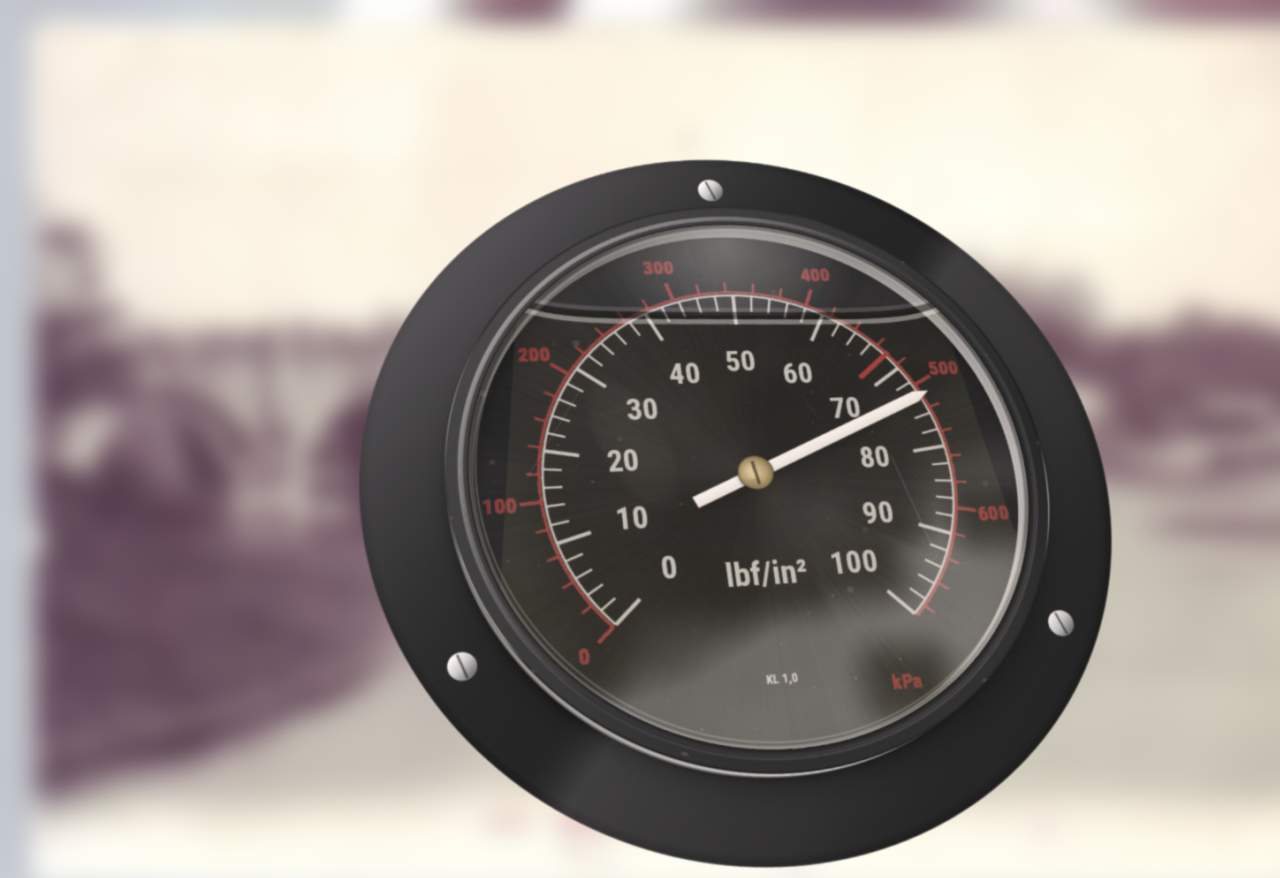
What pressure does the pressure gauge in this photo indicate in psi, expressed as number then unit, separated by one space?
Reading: 74 psi
